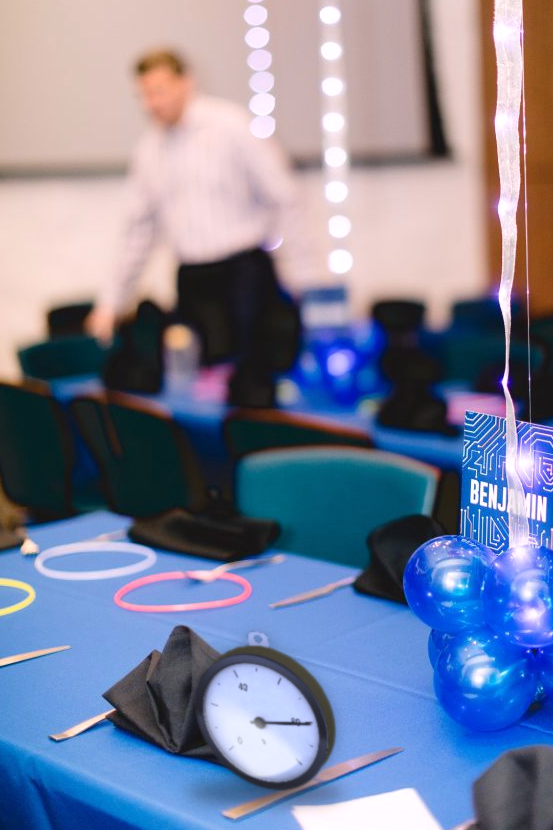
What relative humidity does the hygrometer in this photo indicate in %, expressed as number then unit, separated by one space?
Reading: 80 %
